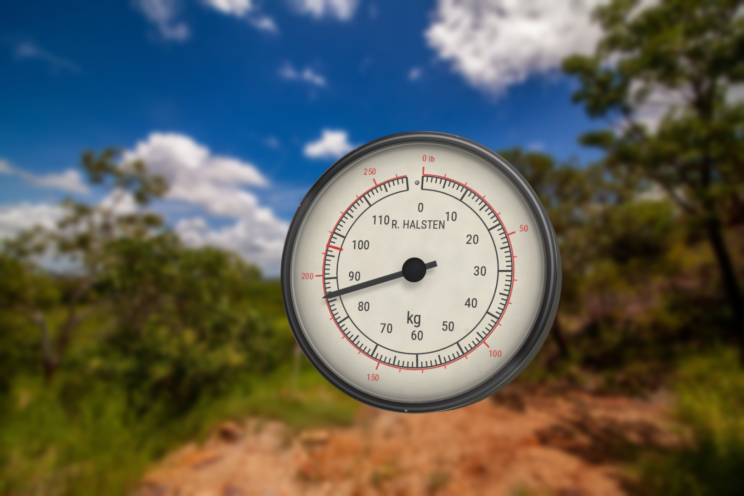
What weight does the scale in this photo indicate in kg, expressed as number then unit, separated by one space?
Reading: 86 kg
